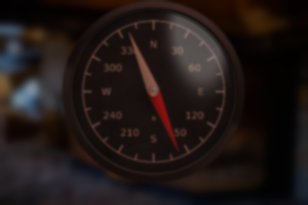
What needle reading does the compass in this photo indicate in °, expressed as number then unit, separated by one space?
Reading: 157.5 °
